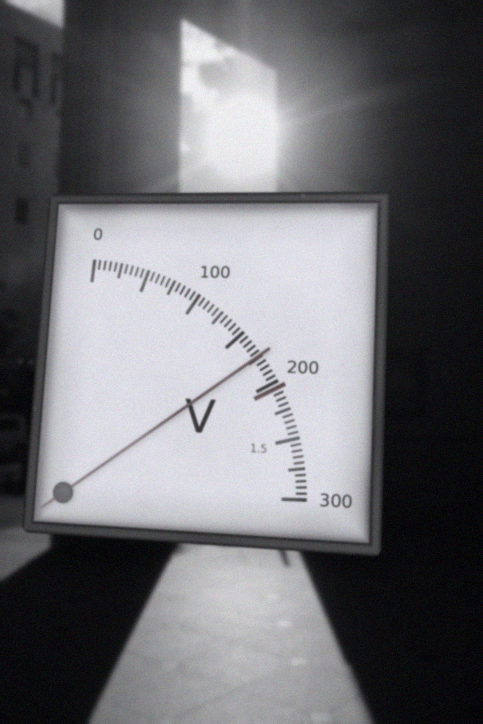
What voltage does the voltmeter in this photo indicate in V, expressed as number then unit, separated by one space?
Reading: 175 V
